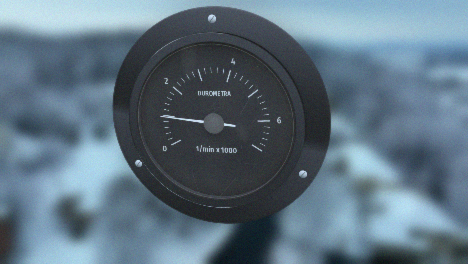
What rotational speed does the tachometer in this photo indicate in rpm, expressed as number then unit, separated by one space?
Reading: 1000 rpm
